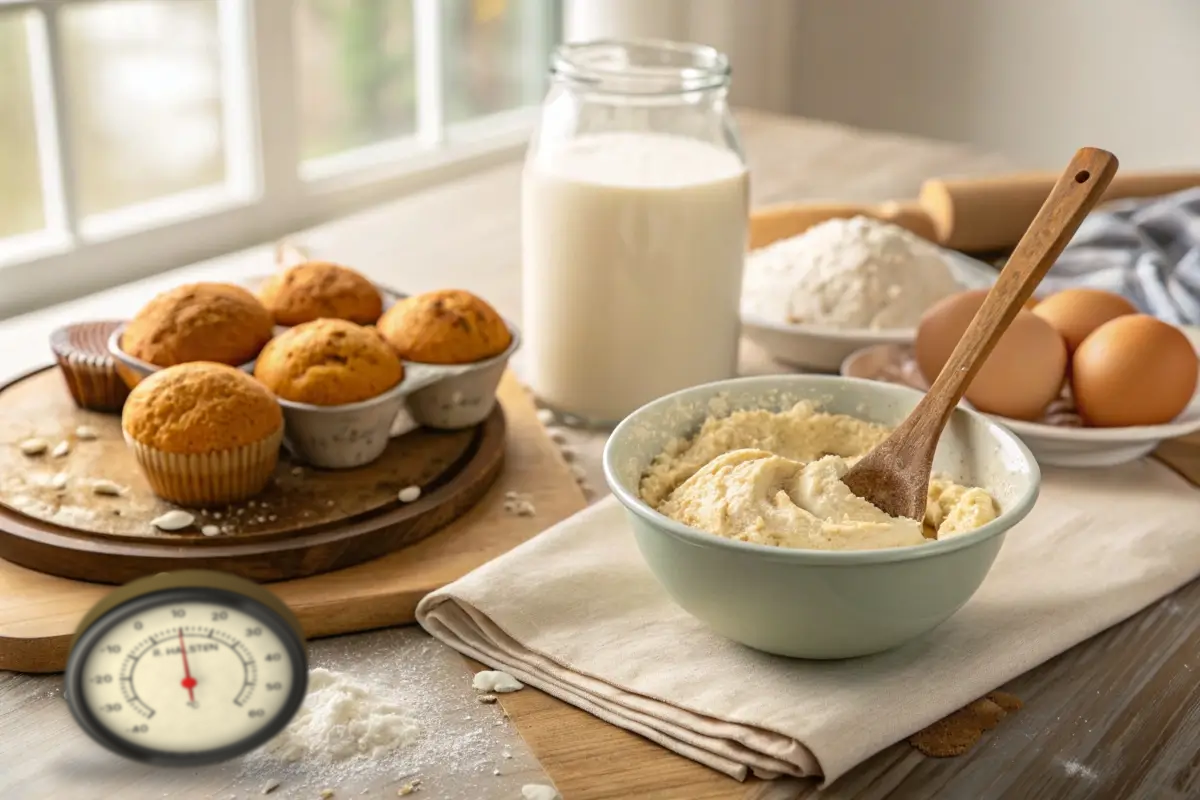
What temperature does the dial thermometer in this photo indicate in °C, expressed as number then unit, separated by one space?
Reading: 10 °C
